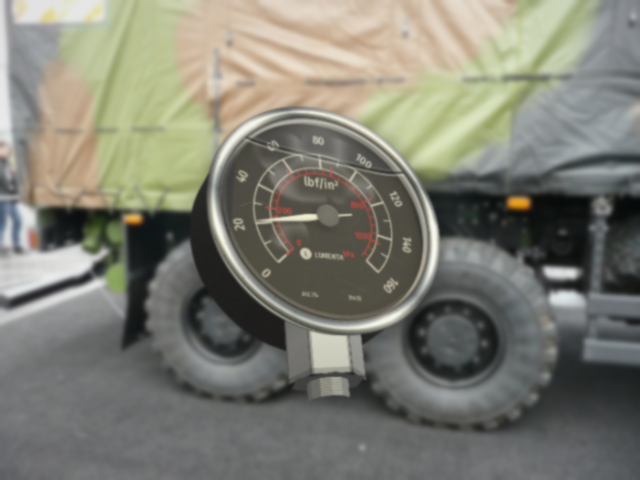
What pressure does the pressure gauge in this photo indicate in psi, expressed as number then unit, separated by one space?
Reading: 20 psi
